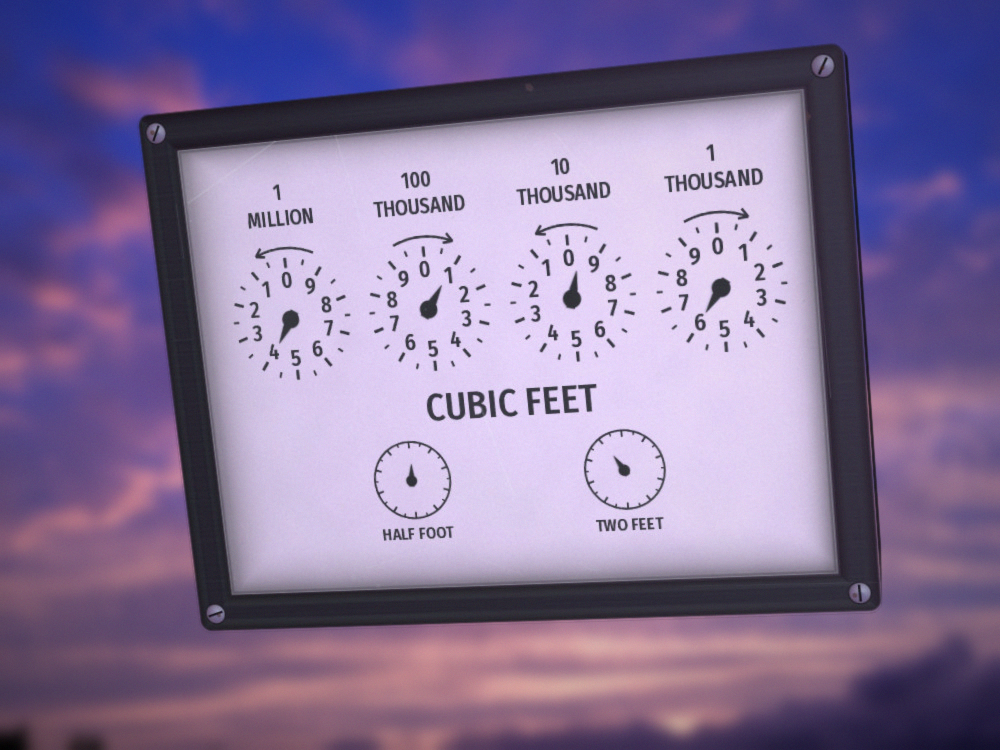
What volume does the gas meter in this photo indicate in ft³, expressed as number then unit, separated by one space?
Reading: 409600 ft³
